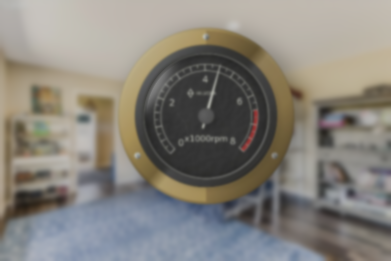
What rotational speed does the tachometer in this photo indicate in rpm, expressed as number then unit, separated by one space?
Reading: 4500 rpm
